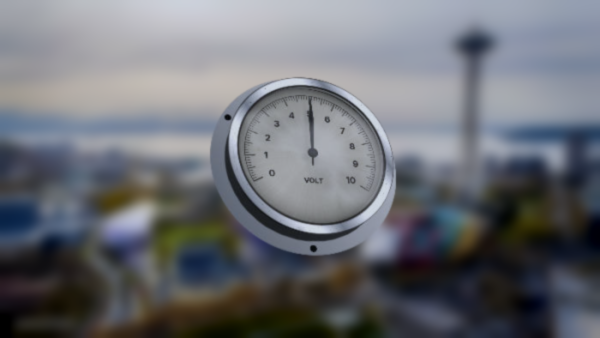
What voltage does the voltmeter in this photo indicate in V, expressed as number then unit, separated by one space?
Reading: 5 V
